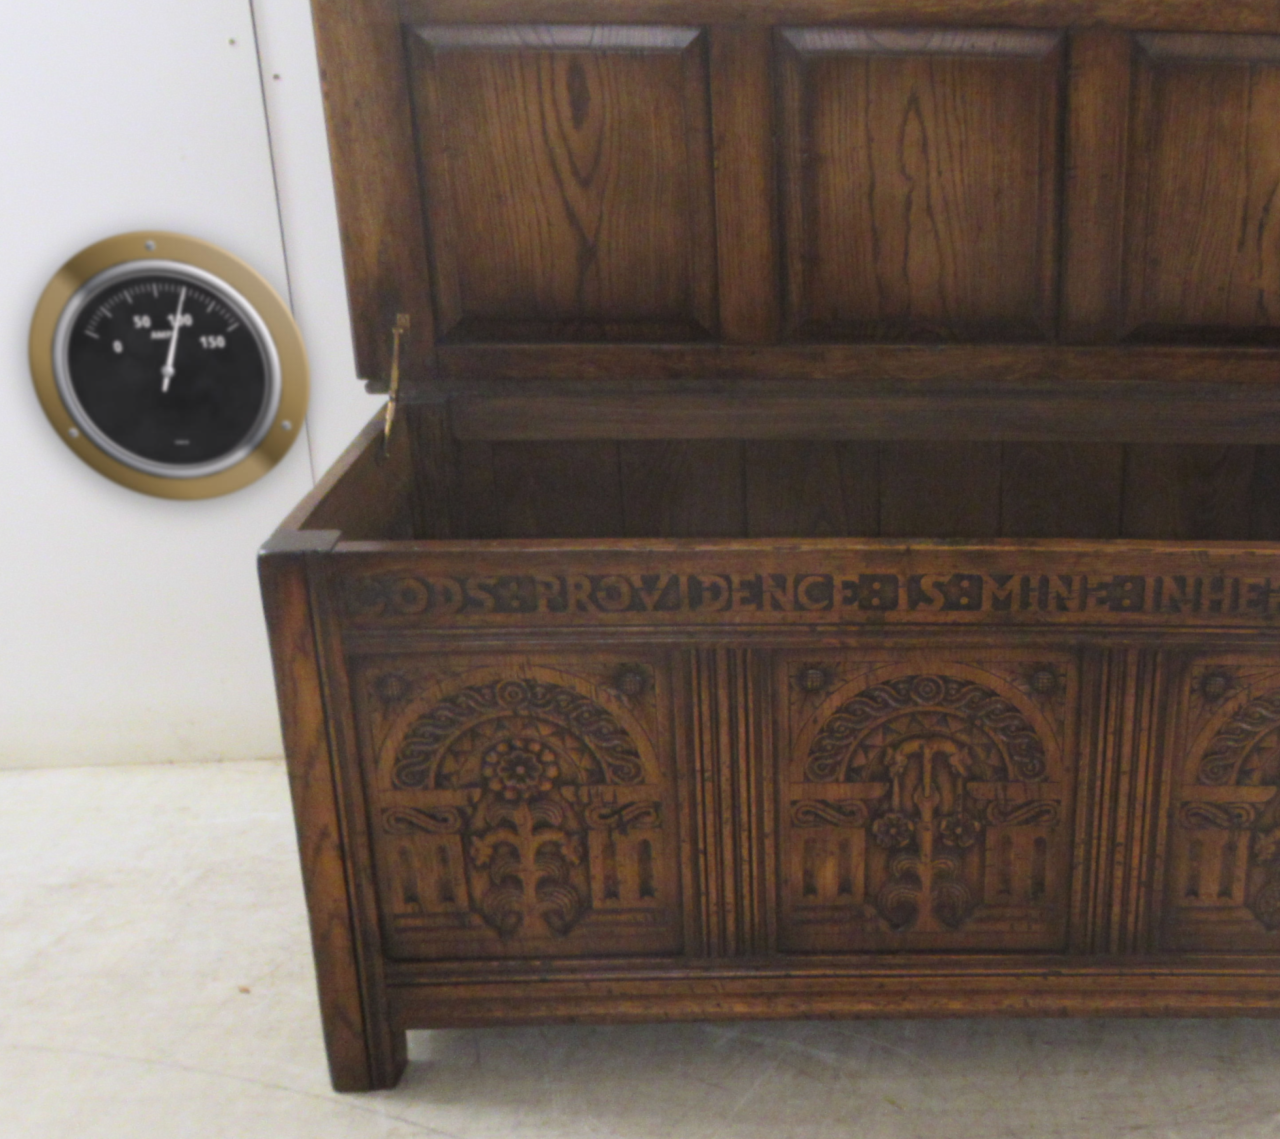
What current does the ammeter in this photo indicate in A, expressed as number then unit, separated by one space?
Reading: 100 A
